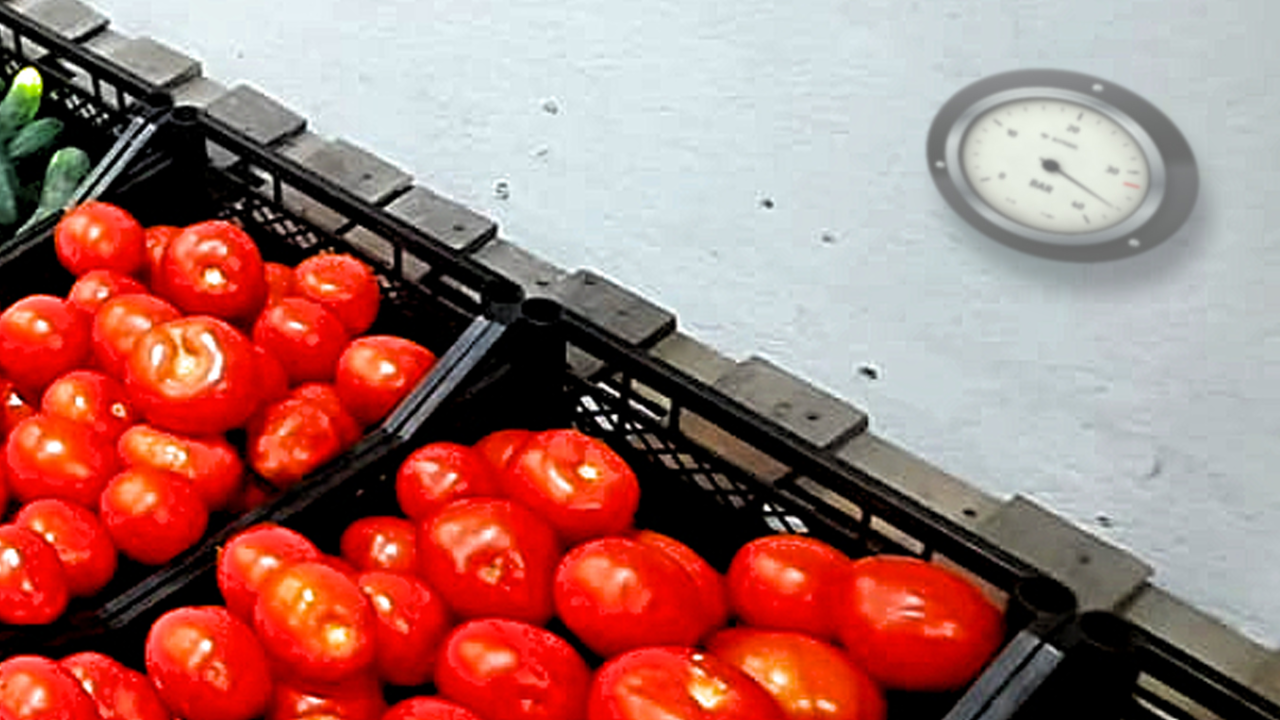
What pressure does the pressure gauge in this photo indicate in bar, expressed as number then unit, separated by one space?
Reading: 36 bar
